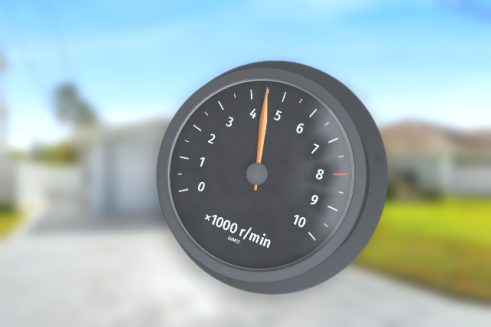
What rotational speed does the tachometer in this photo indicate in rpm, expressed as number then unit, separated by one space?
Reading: 4500 rpm
